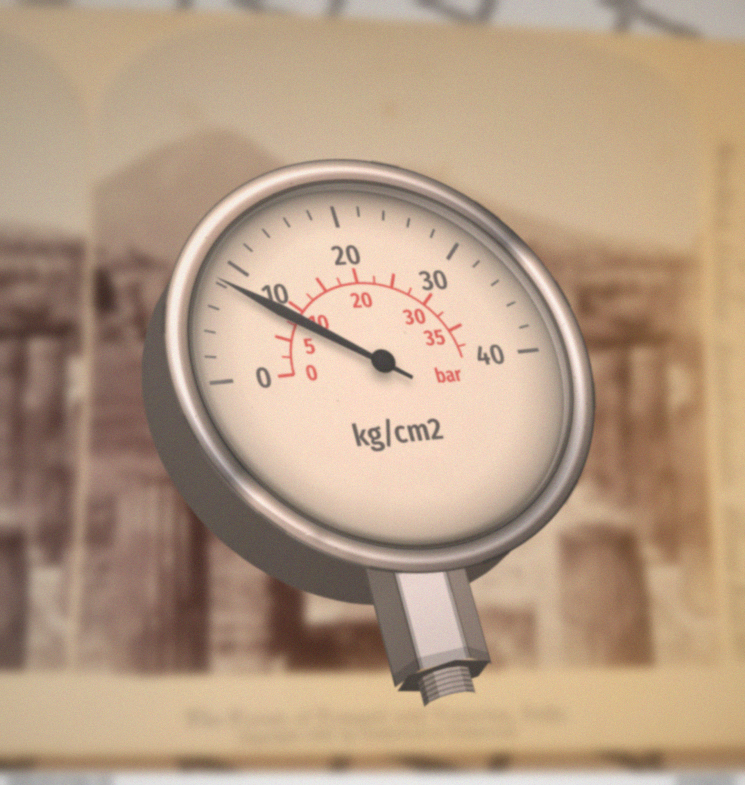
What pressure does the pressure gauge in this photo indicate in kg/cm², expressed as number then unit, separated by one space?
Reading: 8 kg/cm²
